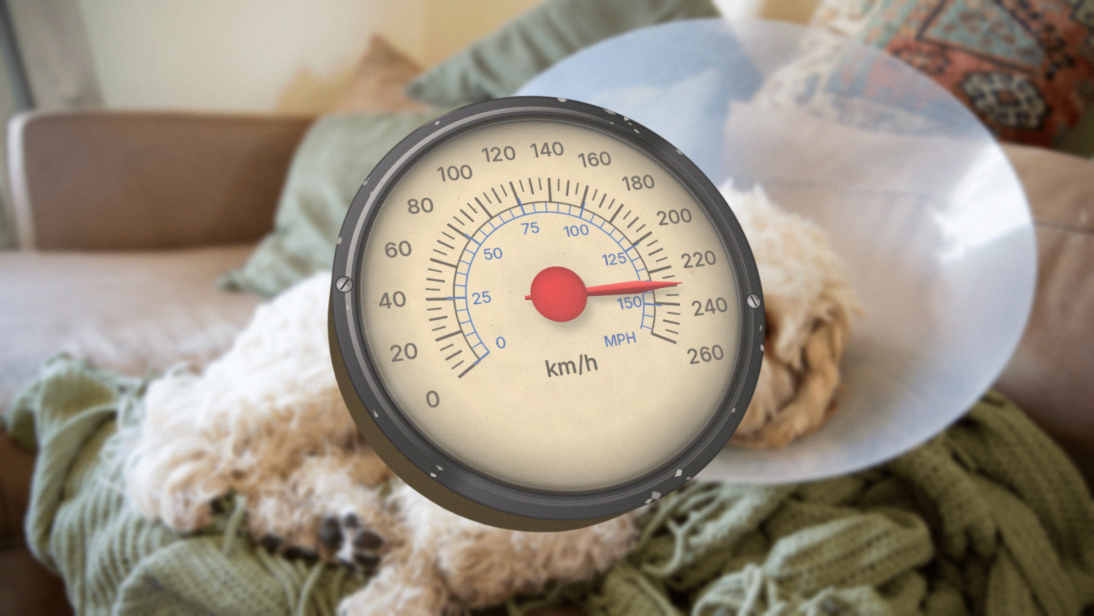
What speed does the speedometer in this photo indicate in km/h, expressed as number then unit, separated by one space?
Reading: 230 km/h
